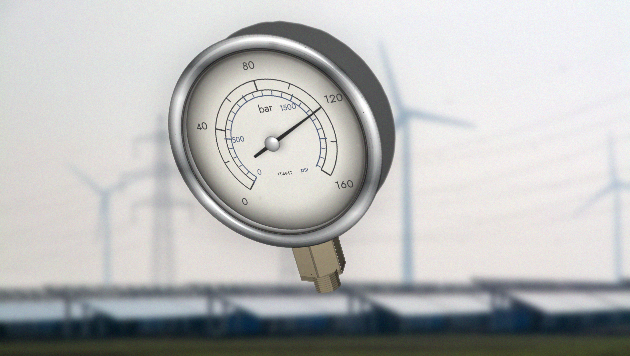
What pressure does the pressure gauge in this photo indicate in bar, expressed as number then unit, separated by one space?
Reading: 120 bar
